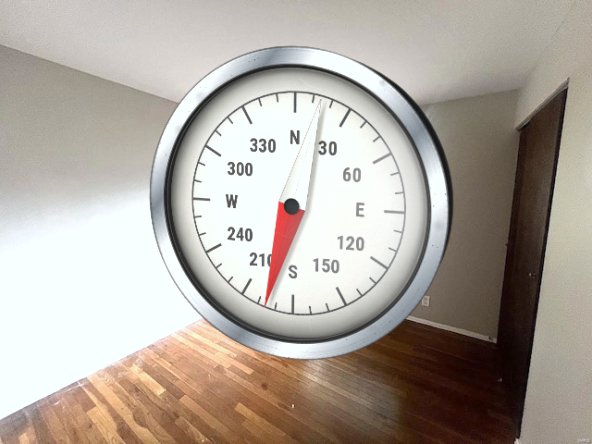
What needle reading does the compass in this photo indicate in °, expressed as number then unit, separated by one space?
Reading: 195 °
